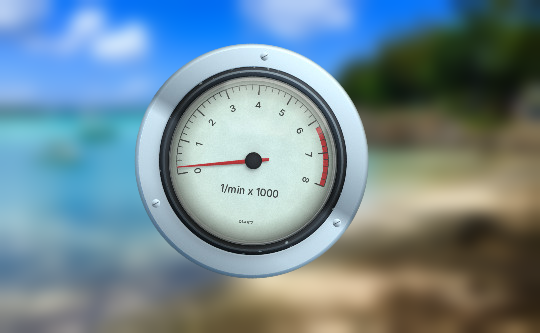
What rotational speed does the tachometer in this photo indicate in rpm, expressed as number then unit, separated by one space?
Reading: 200 rpm
